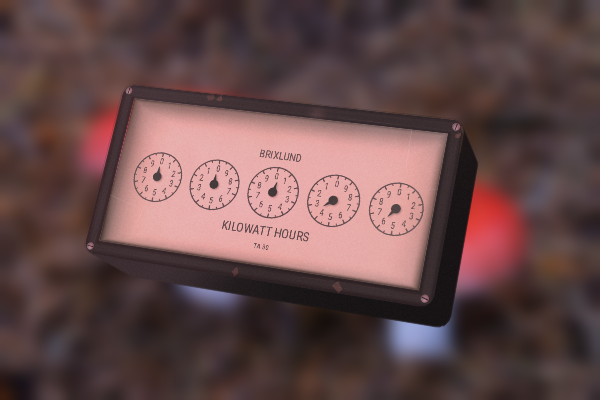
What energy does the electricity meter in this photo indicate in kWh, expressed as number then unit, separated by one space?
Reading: 36 kWh
